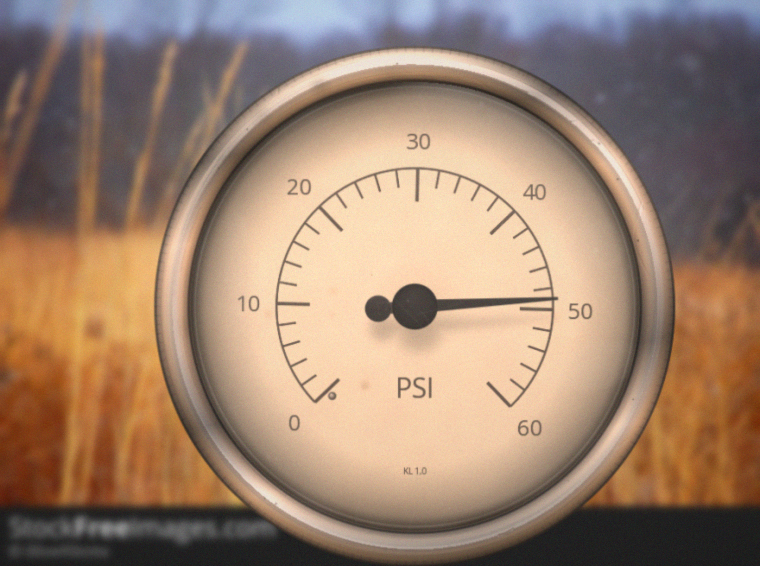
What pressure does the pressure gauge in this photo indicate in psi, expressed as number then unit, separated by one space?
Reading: 49 psi
